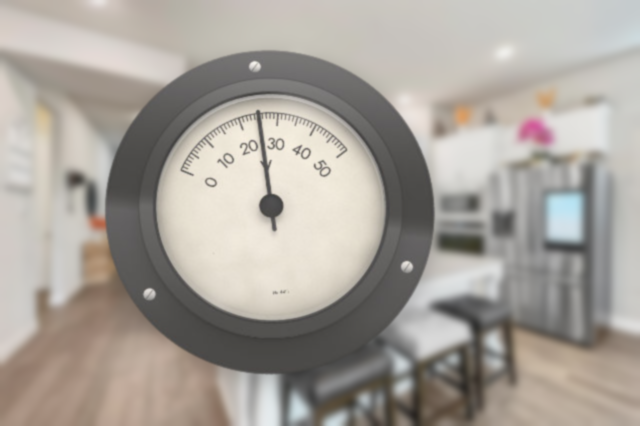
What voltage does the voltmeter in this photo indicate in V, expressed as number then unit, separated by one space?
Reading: 25 V
